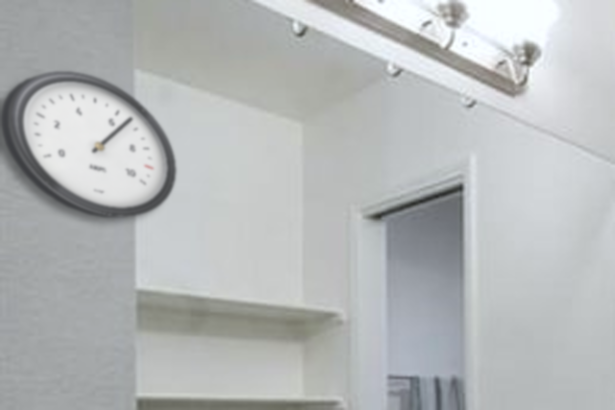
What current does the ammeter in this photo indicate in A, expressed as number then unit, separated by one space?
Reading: 6.5 A
